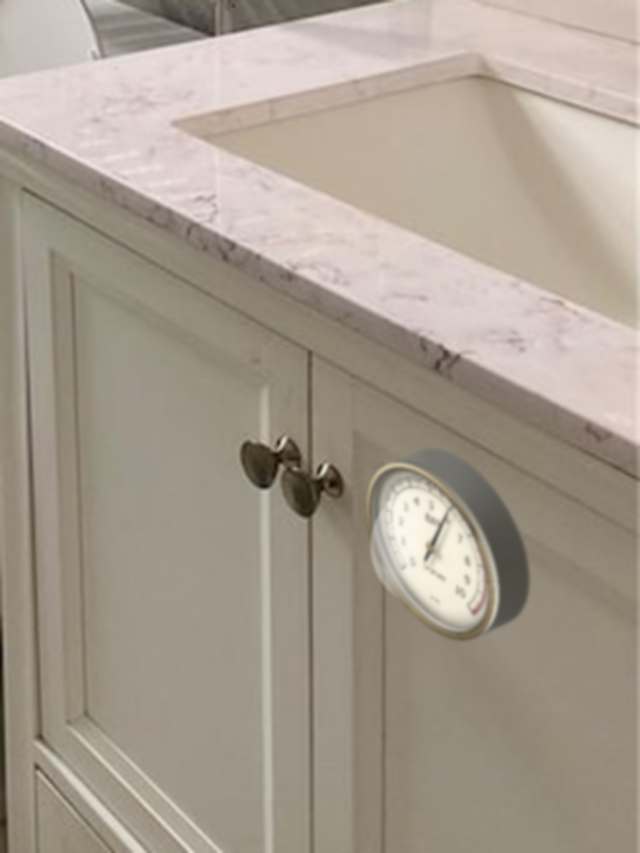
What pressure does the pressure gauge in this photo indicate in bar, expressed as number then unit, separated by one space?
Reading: 6 bar
